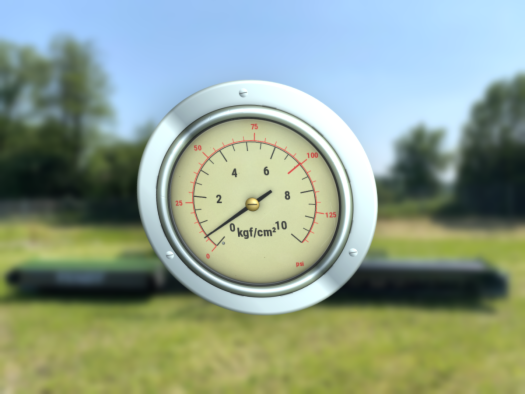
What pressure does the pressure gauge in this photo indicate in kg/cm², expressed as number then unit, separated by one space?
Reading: 0.5 kg/cm²
